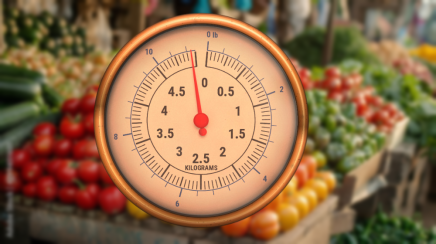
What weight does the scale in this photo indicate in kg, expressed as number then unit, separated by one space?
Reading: 4.95 kg
